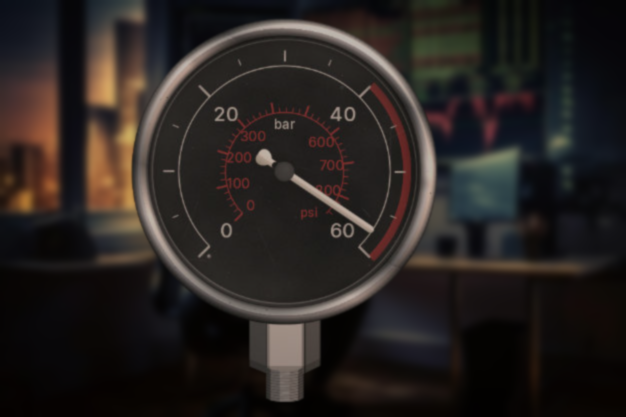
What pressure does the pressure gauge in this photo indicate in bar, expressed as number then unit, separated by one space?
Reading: 57.5 bar
